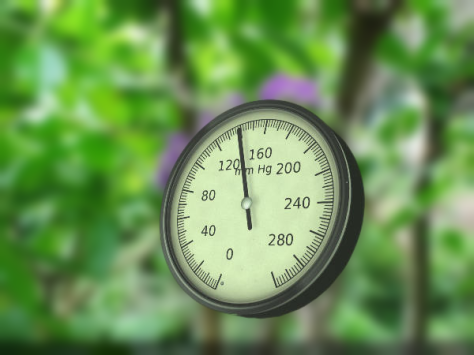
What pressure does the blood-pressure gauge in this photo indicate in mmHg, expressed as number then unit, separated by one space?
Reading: 140 mmHg
